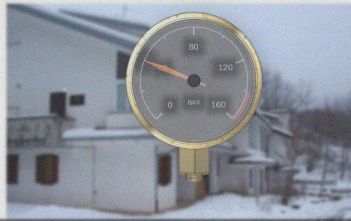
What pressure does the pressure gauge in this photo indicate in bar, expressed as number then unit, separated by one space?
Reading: 40 bar
